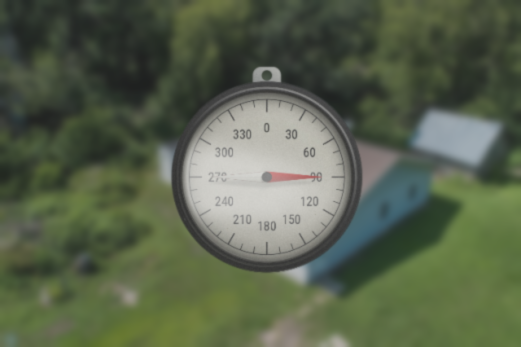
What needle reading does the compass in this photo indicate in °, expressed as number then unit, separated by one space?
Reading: 90 °
